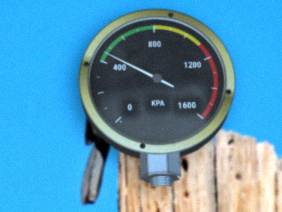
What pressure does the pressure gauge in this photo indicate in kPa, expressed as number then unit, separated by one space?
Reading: 450 kPa
